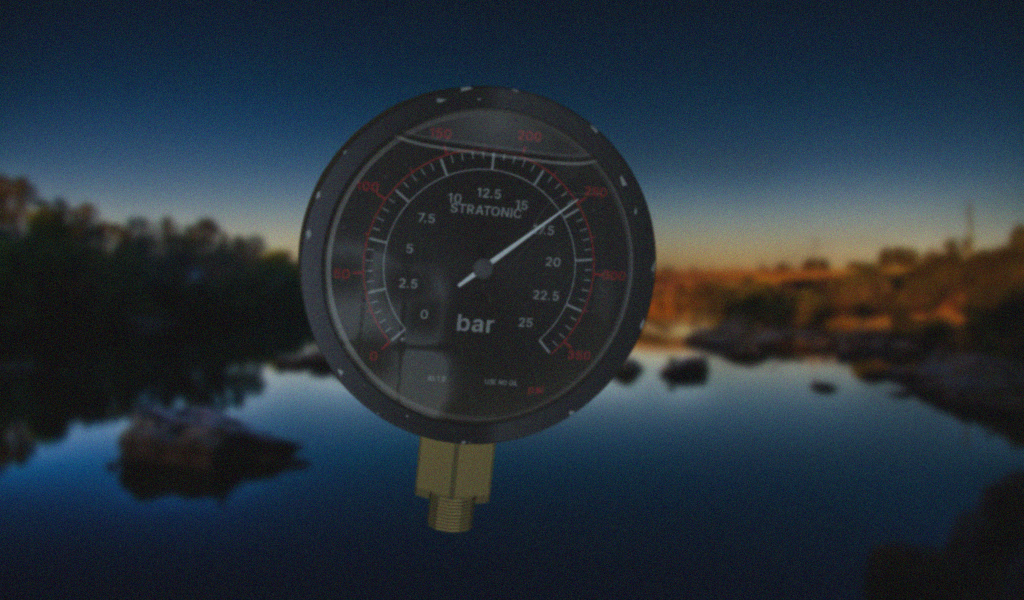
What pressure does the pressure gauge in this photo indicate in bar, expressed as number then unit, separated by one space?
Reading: 17 bar
